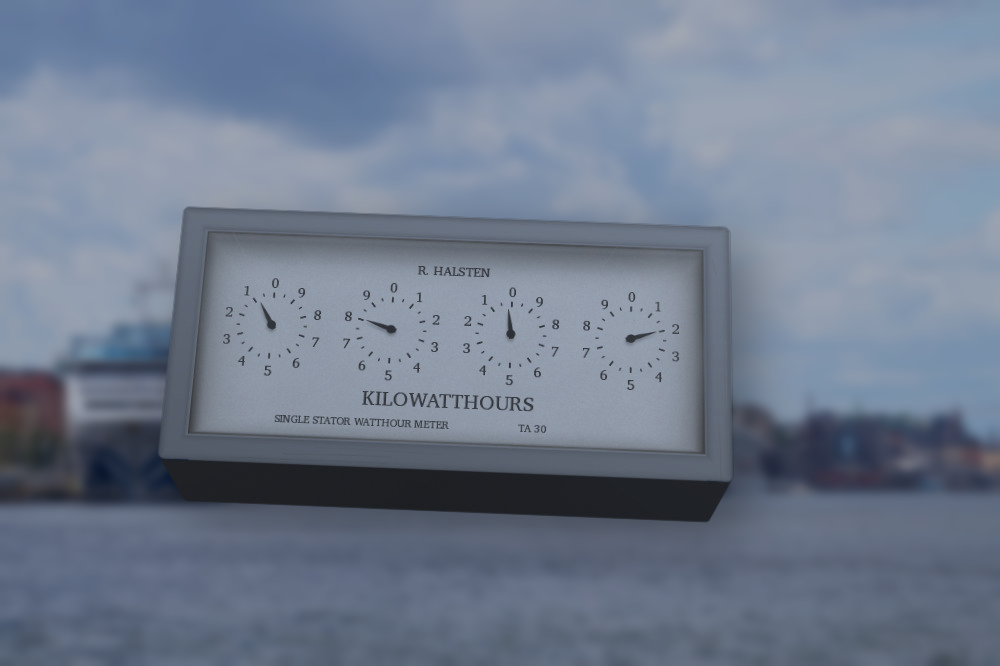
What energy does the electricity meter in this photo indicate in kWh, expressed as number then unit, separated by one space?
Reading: 802 kWh
